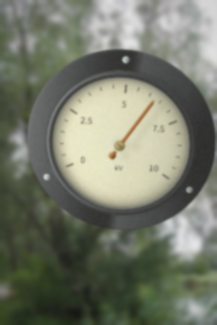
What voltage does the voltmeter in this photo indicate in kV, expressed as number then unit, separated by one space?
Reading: 6.25 kV
